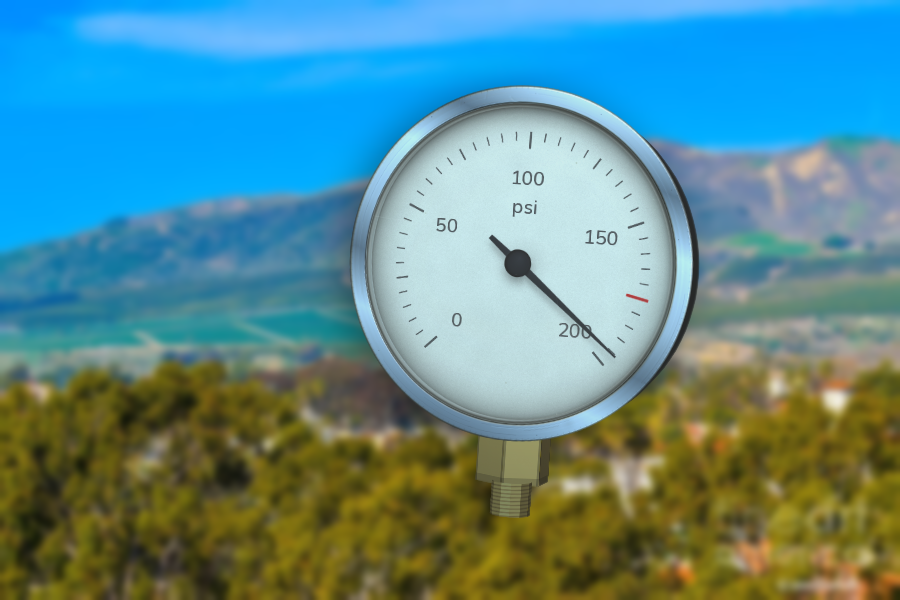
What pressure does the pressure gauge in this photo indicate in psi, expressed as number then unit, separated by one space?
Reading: 195 psi
